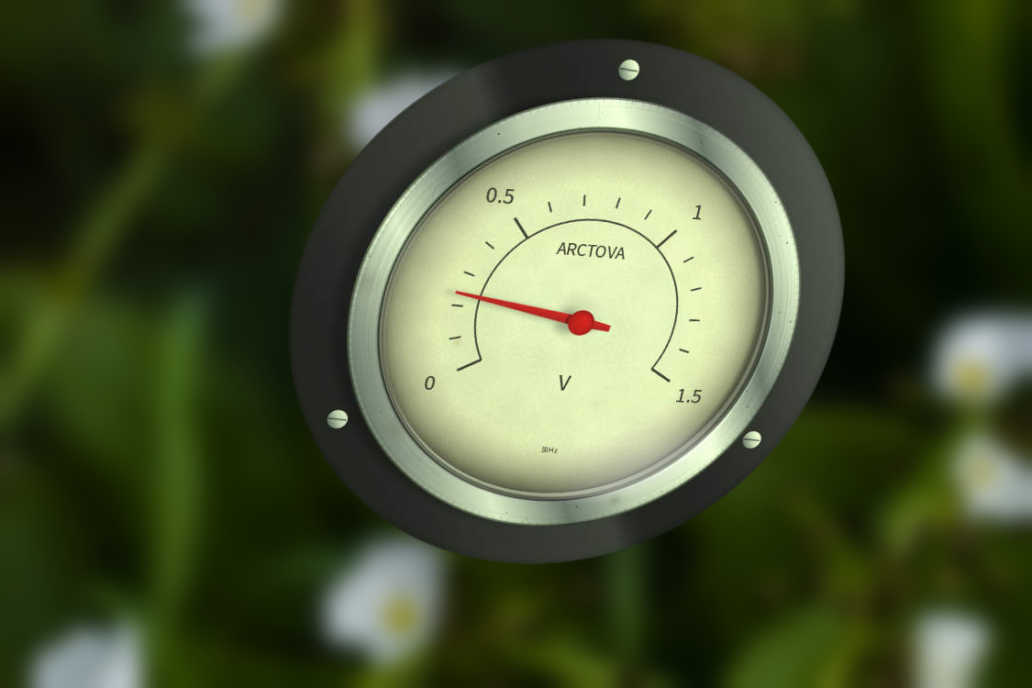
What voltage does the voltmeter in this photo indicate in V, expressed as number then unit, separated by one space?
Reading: 0.25 V
